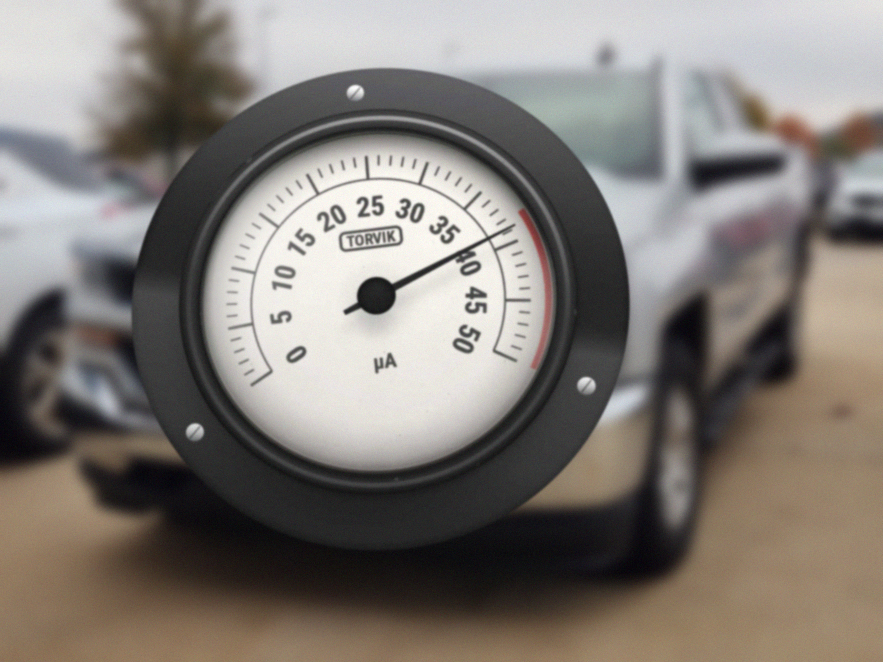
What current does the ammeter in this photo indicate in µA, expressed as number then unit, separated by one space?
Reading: 39 µA
